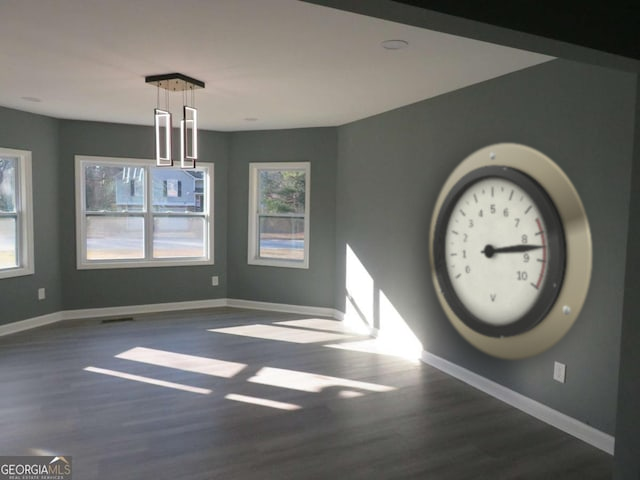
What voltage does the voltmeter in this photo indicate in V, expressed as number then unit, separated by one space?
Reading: 8.5 V
